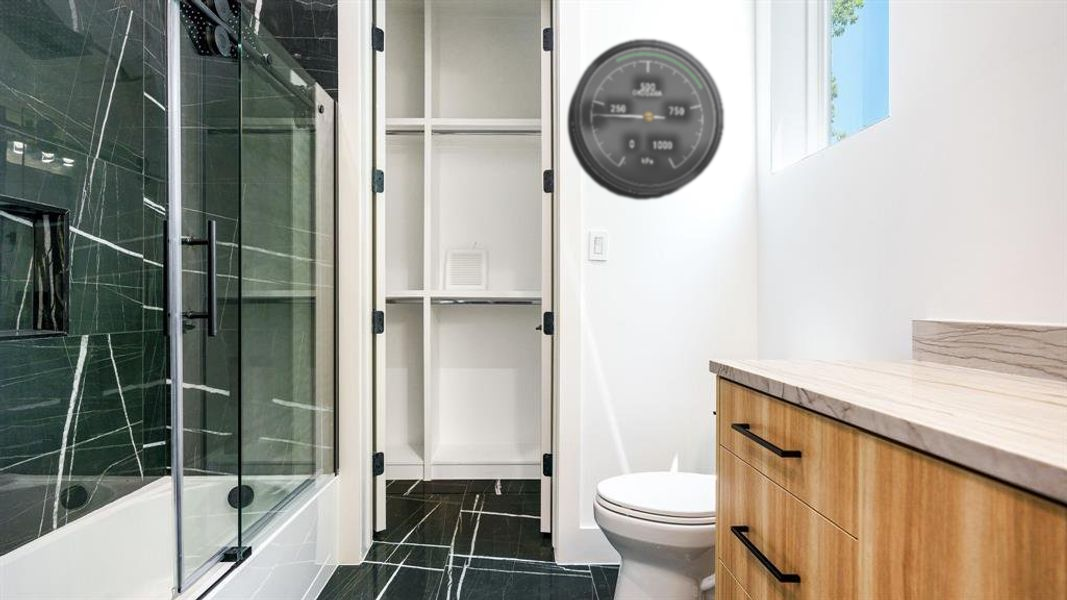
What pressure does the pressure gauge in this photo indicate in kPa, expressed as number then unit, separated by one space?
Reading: 200 kPa
